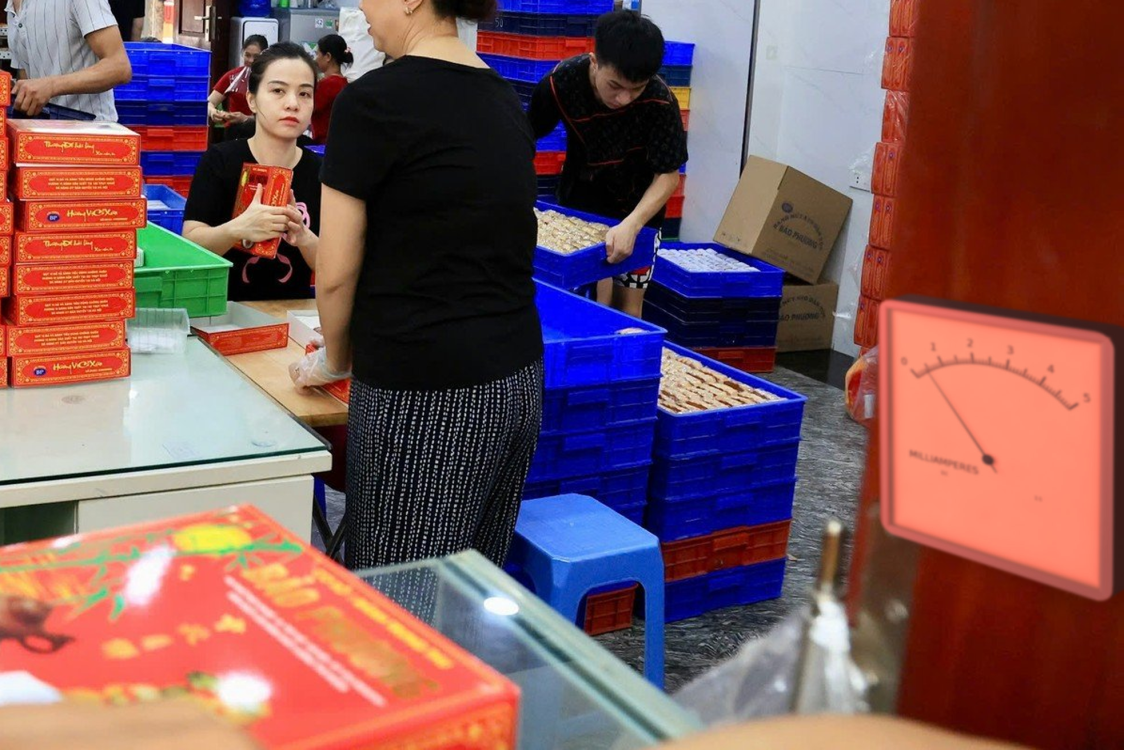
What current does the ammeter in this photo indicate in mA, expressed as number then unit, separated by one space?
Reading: 0.5 mA
